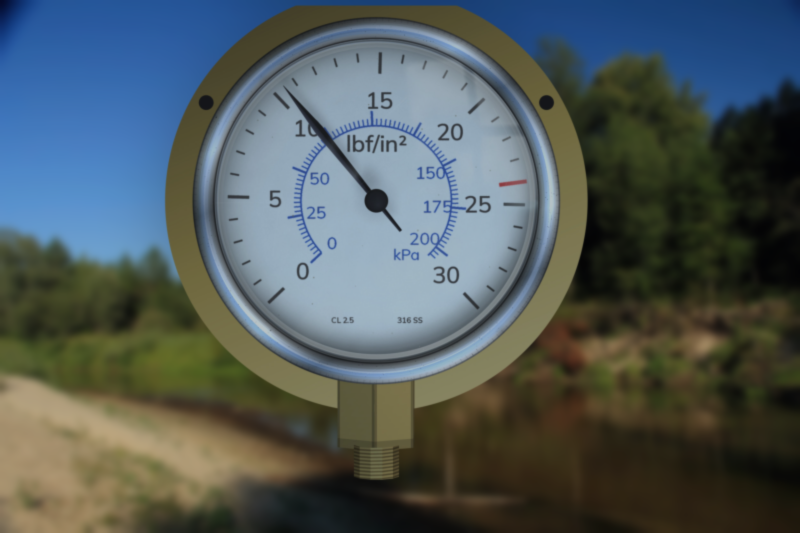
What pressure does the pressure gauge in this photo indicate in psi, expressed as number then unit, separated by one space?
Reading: 10.5 psi
